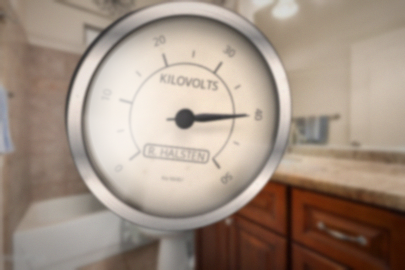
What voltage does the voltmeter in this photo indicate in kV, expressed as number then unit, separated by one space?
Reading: 40 kV
